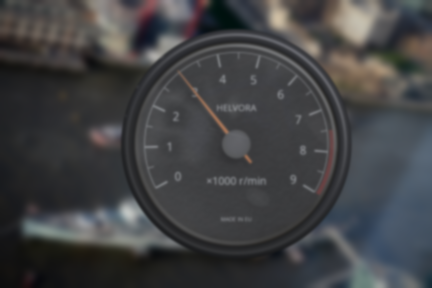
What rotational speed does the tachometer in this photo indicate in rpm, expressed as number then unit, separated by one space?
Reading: 3000 rpm
